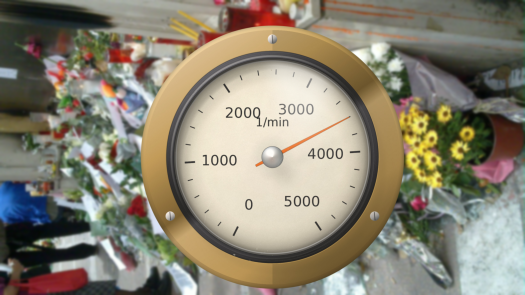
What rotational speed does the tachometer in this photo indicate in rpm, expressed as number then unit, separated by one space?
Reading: 3600 rpm
